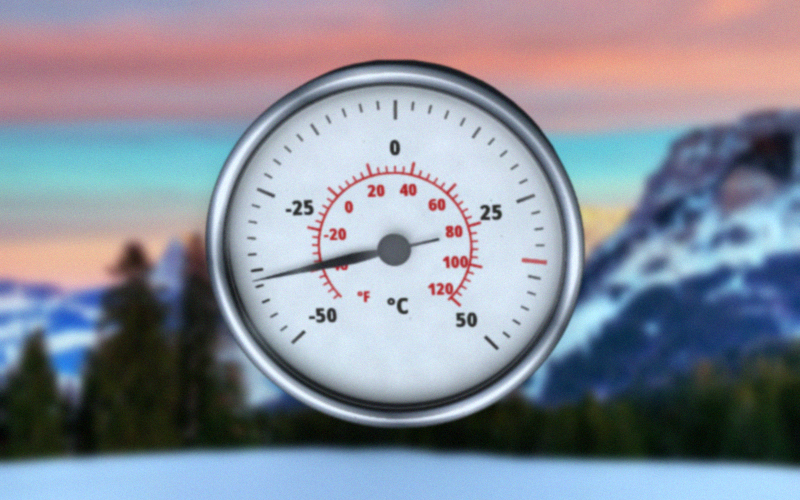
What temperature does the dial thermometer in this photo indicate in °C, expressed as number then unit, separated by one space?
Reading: -38.75 °C
